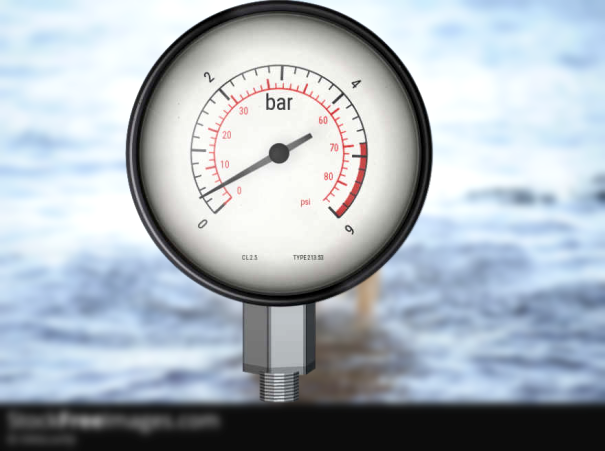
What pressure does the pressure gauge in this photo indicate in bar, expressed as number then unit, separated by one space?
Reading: 0.3 bar
